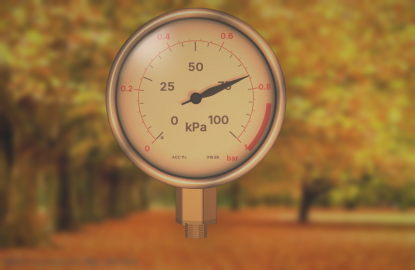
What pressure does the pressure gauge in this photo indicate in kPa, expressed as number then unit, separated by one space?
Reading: 75 kPa
